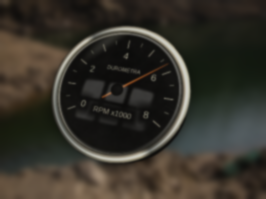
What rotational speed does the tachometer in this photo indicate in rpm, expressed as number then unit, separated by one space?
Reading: 5750 rpm
